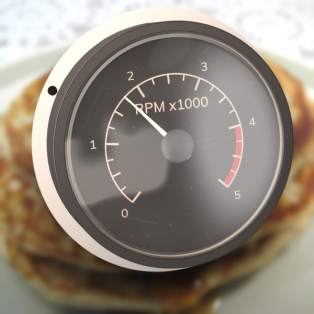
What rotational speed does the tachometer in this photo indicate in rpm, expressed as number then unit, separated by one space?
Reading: 1750 rpm
